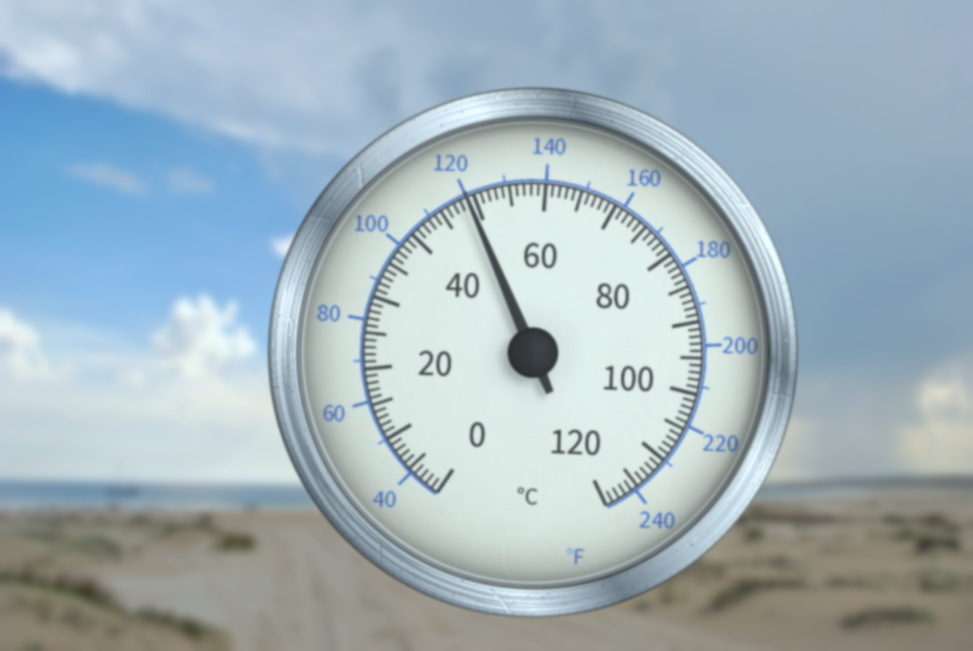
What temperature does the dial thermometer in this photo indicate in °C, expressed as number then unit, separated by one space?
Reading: 49 °C
